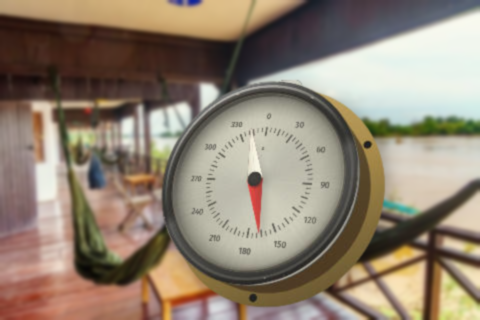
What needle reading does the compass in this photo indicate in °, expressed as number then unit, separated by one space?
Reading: 165 °
